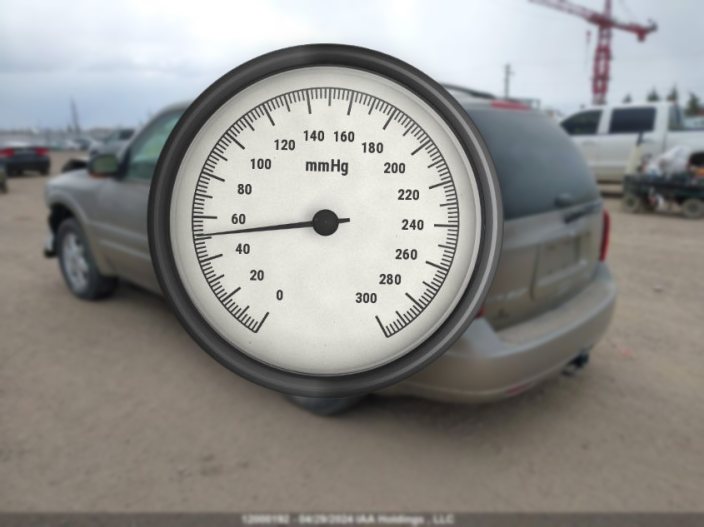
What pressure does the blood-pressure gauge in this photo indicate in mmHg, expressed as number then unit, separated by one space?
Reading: 52 mmHg
